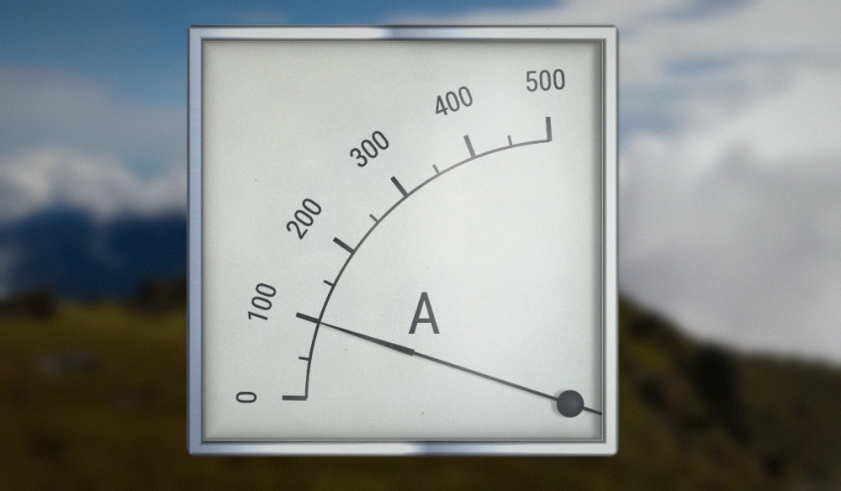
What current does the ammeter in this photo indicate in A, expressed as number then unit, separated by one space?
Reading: 100 A
